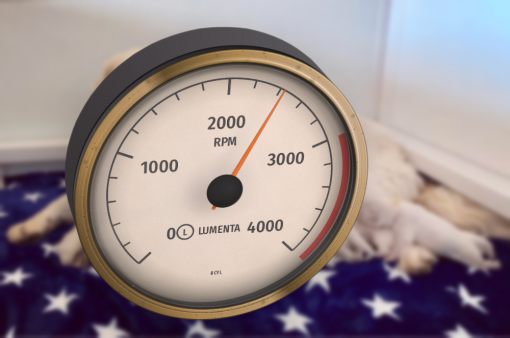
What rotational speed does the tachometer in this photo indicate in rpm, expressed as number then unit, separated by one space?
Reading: 2400 rpm
